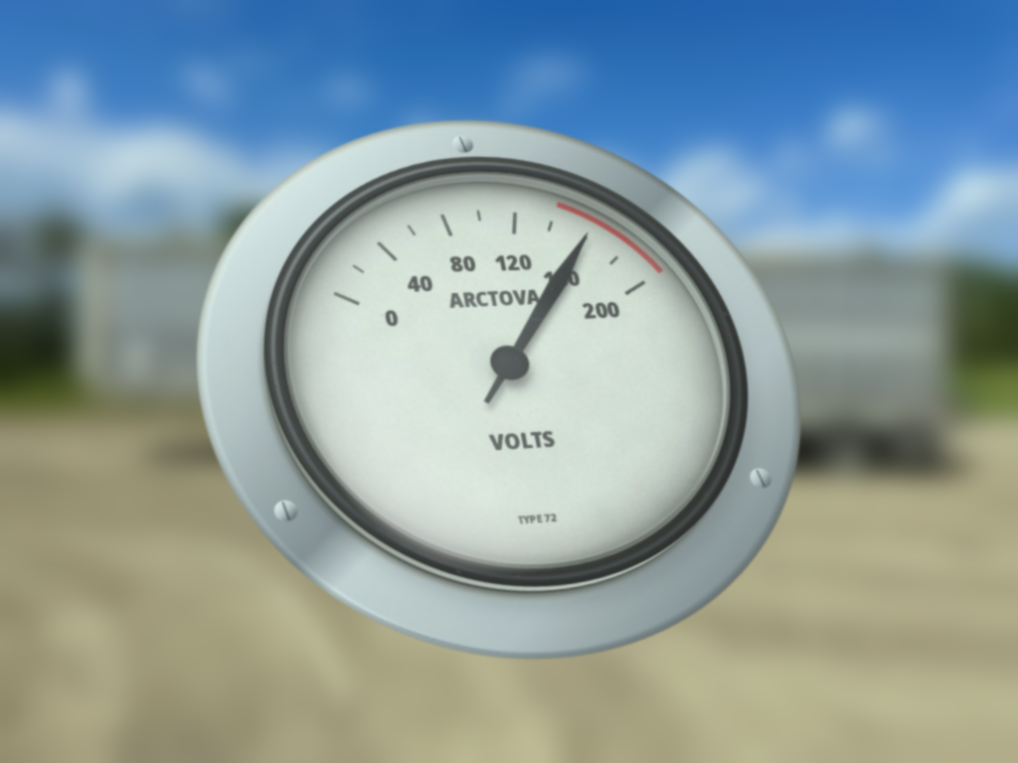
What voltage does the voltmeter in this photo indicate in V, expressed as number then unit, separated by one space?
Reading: 160 V
